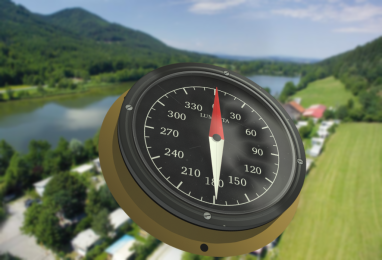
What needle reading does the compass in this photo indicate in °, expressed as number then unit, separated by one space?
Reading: 0 °
